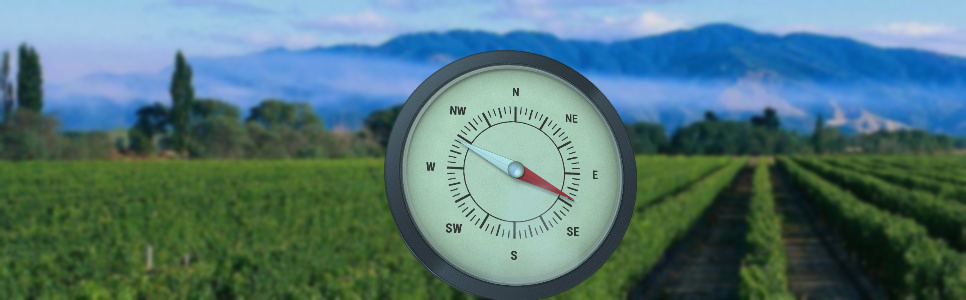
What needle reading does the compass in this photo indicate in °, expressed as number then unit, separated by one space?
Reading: 115 °
